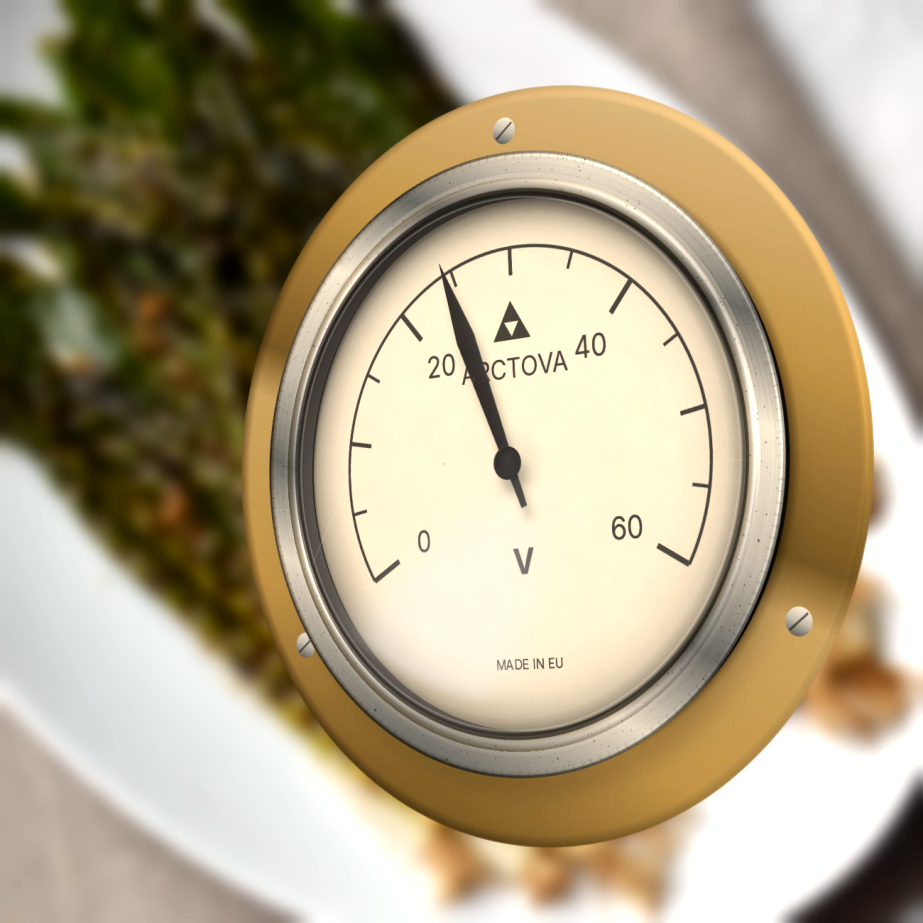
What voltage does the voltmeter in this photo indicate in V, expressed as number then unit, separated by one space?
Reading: 25 V
